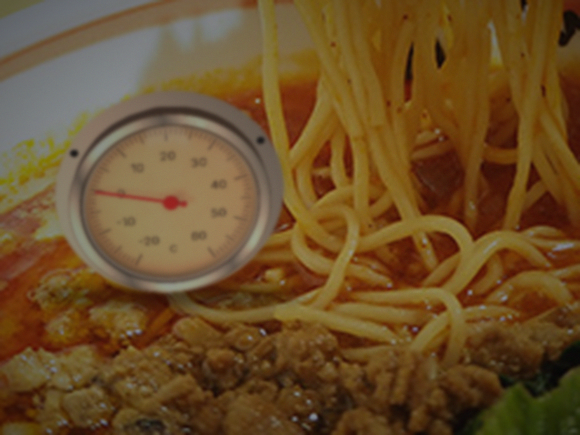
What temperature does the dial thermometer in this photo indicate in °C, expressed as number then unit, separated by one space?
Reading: 0 °C
